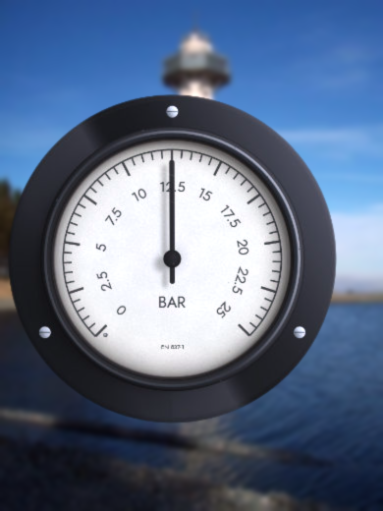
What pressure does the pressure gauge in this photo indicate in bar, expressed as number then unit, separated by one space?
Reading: 12.5 bar
